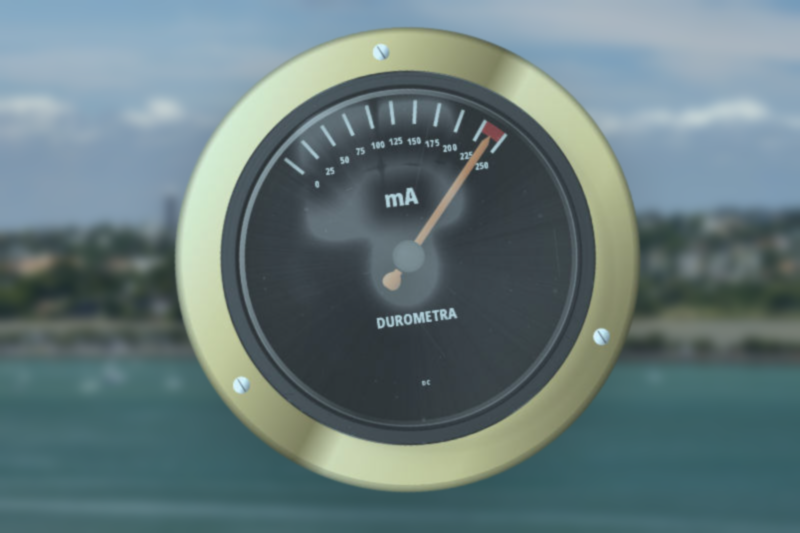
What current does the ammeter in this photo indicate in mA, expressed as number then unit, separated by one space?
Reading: 237.5 mA
